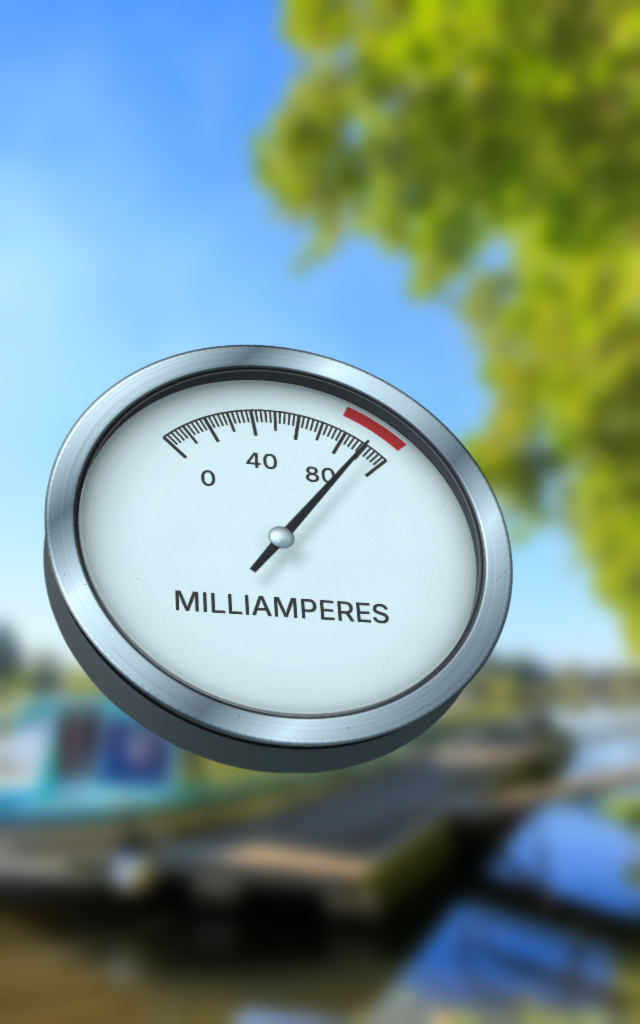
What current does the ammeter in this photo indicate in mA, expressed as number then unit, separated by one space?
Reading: 90 mA
